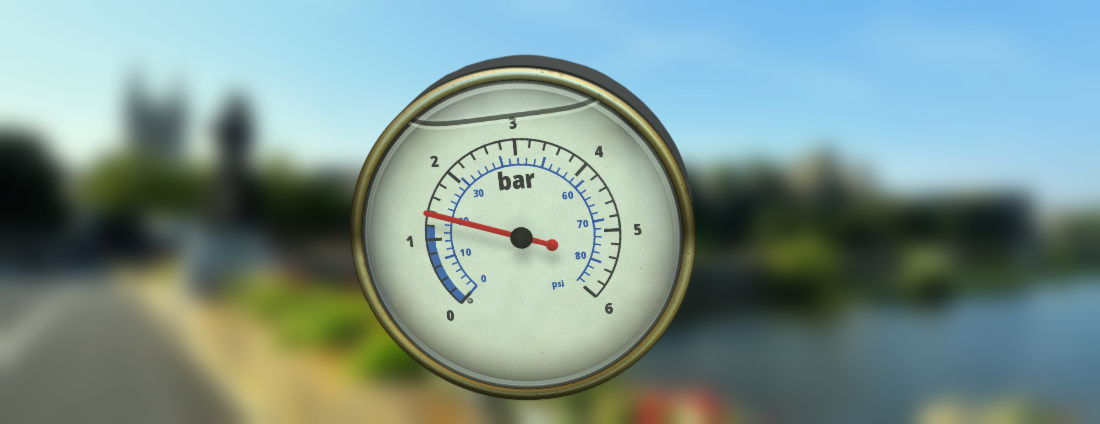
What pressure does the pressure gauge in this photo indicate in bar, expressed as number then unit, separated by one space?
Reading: 1.4 bar
